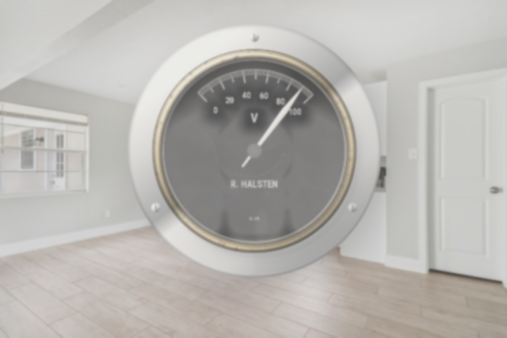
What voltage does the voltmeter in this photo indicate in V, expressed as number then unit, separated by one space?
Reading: 90 V
